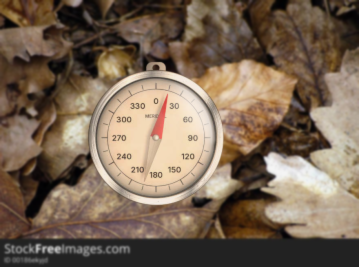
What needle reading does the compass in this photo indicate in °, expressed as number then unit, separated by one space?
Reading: 15 °
